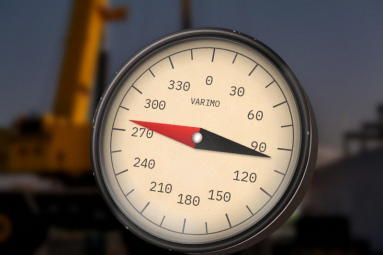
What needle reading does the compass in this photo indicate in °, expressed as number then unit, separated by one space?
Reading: 277.5 °
